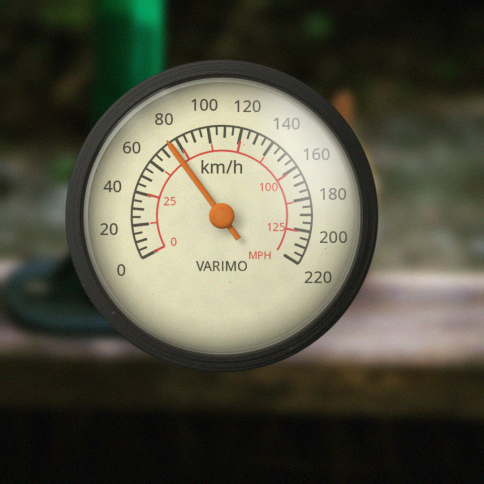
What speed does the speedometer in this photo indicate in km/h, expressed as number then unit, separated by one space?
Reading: 75 km/h
